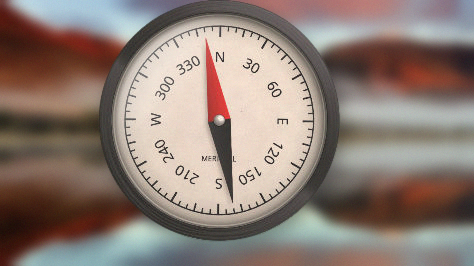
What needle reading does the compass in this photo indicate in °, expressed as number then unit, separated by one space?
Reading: 350 °
